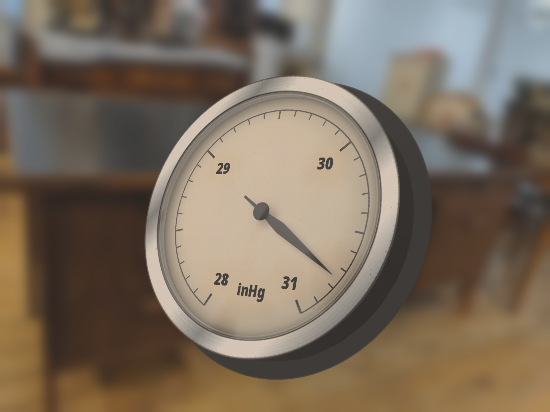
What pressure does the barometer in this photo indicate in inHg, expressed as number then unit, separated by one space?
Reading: 30.75 inHg
